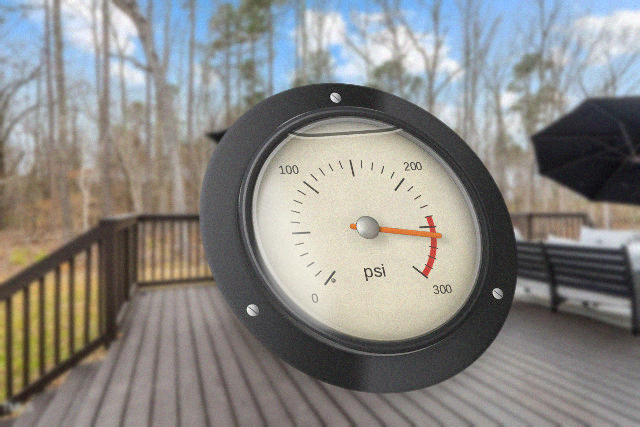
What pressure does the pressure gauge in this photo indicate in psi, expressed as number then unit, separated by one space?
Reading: 260 psi
